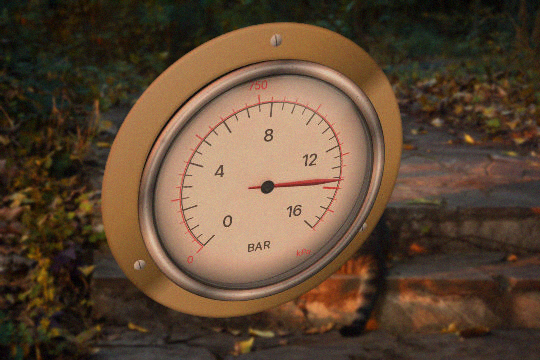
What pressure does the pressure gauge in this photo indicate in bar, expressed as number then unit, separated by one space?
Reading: 13.5 bar
